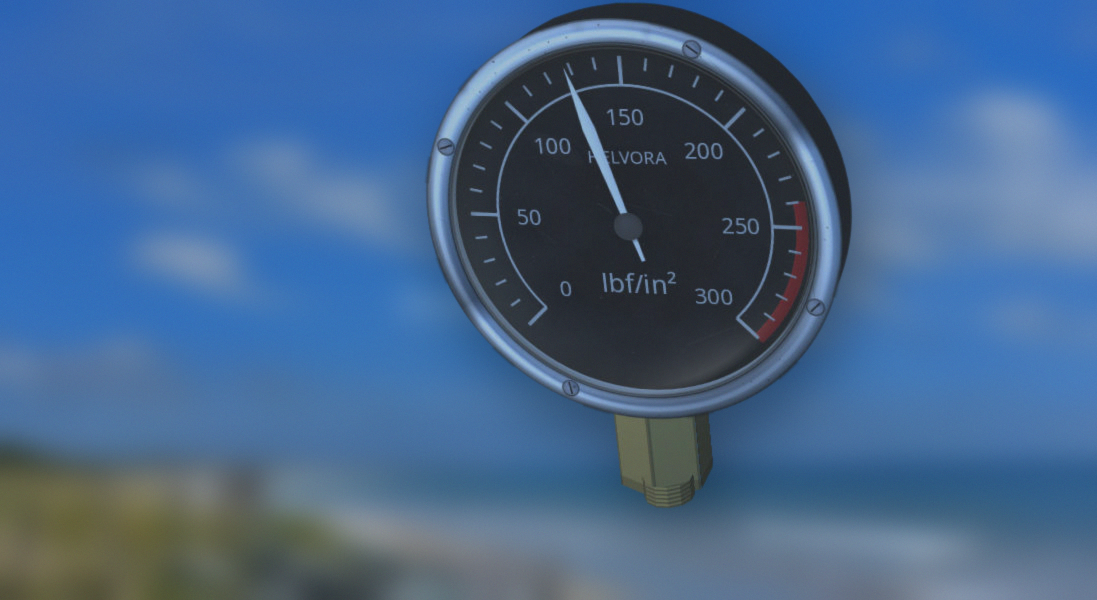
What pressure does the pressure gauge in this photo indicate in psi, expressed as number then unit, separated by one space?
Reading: 130 psi
